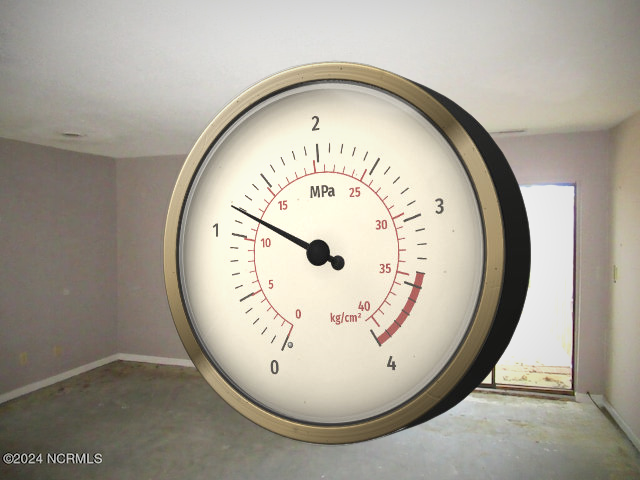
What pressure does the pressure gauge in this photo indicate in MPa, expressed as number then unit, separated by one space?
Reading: 1.2 MPa
